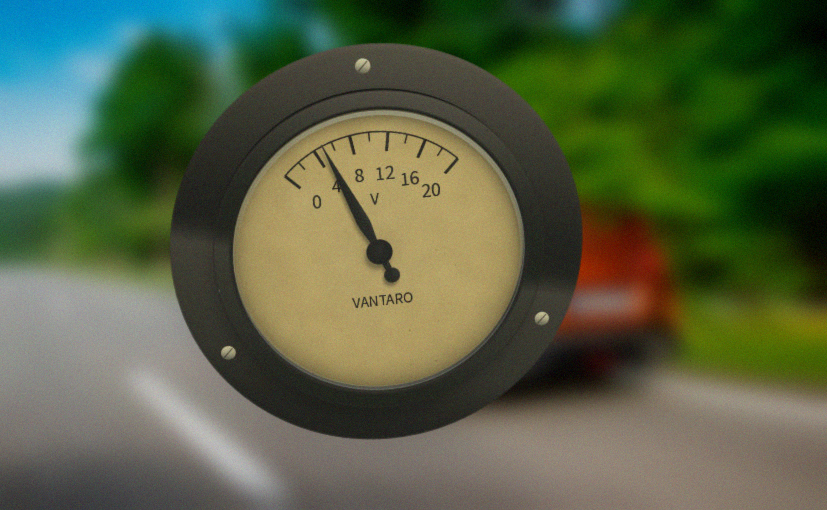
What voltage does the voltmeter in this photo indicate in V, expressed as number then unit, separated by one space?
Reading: 5 V
